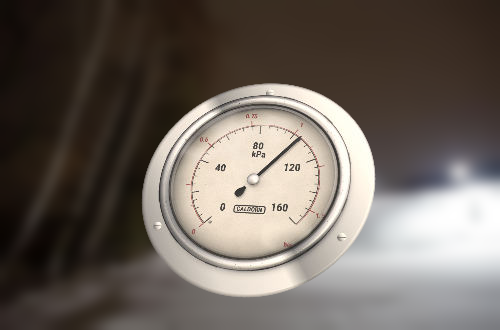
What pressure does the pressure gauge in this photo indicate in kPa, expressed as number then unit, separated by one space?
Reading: 105 kPa
